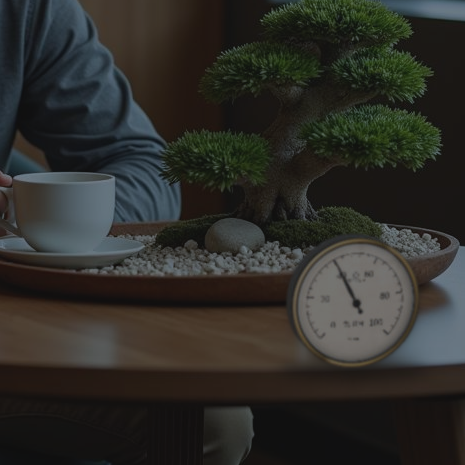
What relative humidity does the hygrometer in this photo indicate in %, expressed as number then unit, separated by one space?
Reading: 40 %
